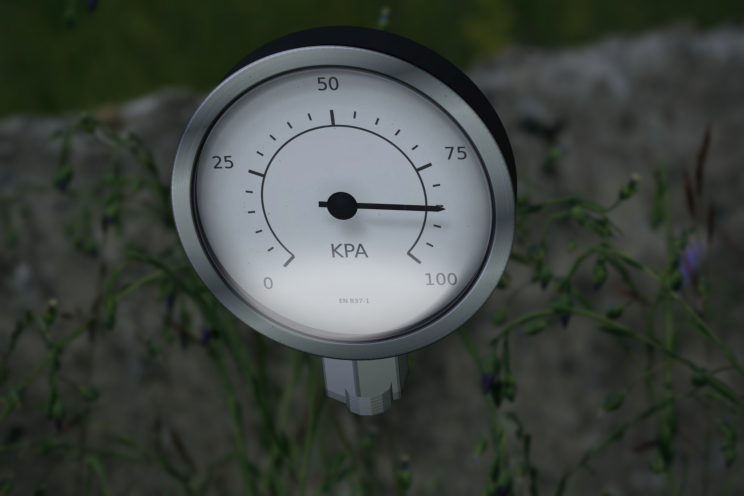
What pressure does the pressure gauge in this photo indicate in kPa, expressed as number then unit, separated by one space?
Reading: 85 kPa
